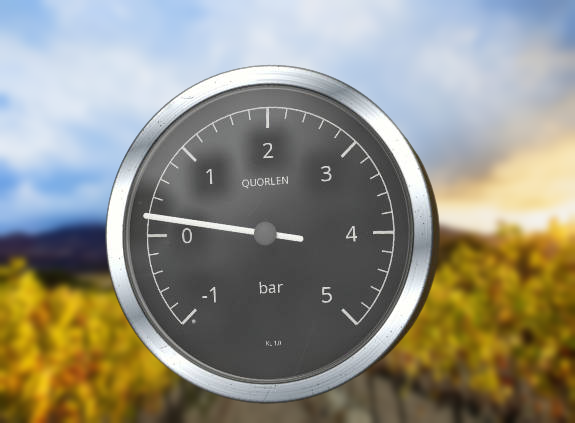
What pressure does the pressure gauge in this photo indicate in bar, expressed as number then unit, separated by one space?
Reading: 0.2 bar
